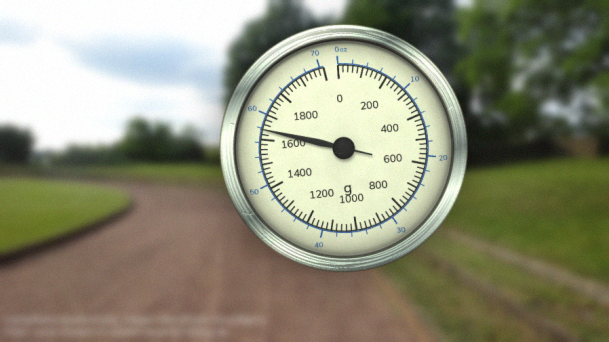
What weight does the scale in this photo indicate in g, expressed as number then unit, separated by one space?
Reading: 1640 g
